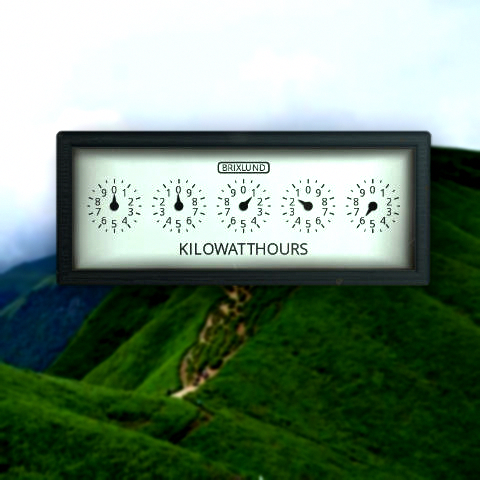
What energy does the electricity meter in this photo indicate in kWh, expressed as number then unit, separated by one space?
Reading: 116 kWh
